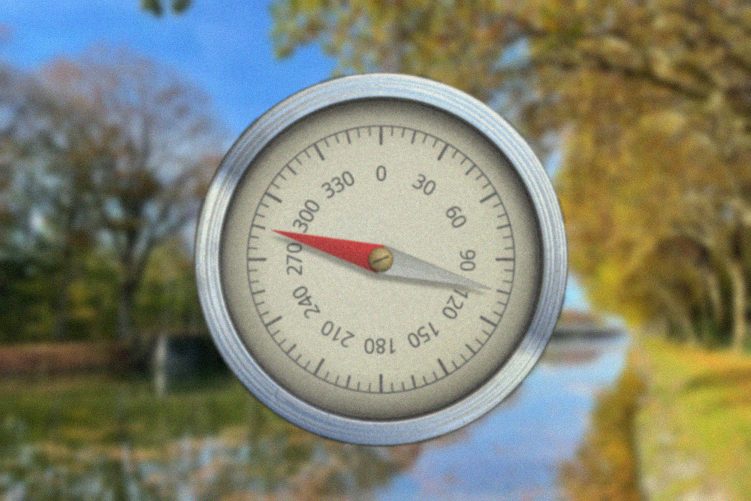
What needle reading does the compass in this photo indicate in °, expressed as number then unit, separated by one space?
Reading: 285 °
